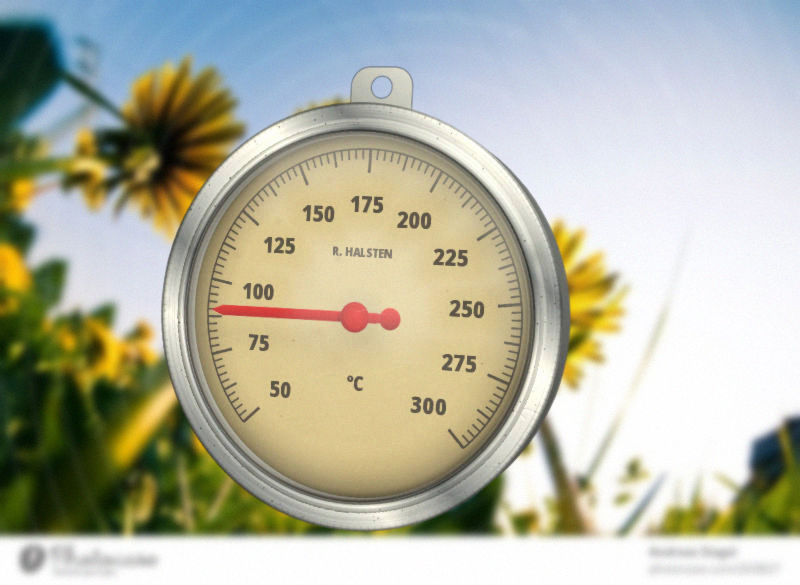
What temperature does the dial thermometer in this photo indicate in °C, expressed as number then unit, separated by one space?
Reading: 90 °C
